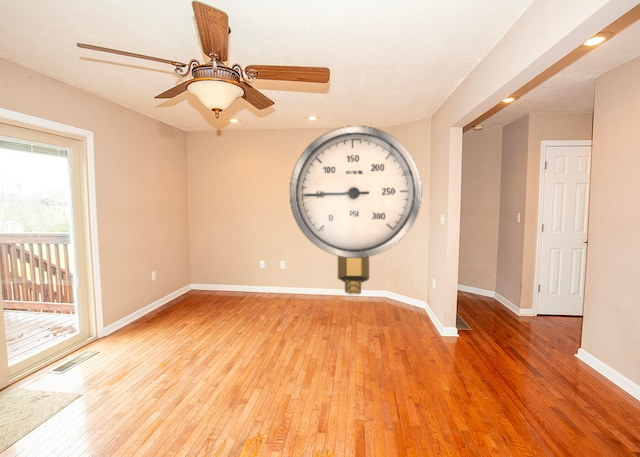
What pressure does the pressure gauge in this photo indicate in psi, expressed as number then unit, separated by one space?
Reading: 50 psi
